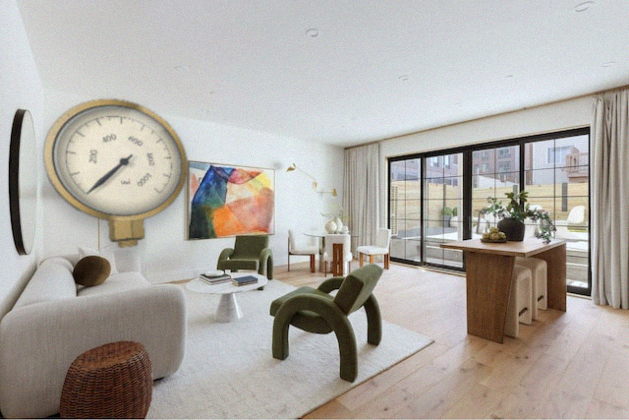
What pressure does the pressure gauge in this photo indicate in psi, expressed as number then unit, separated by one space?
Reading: 0 psi
